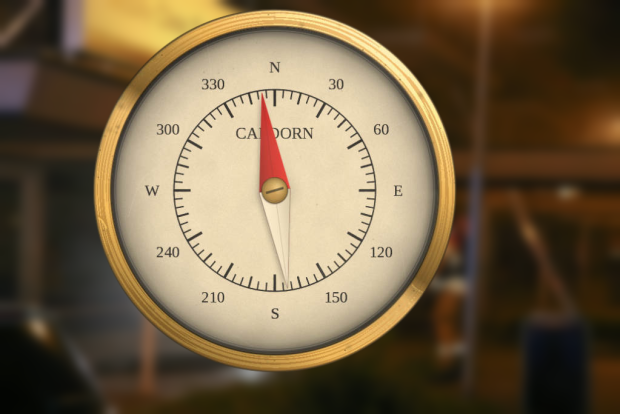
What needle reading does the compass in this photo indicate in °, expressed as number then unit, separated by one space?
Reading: 352.5 °
